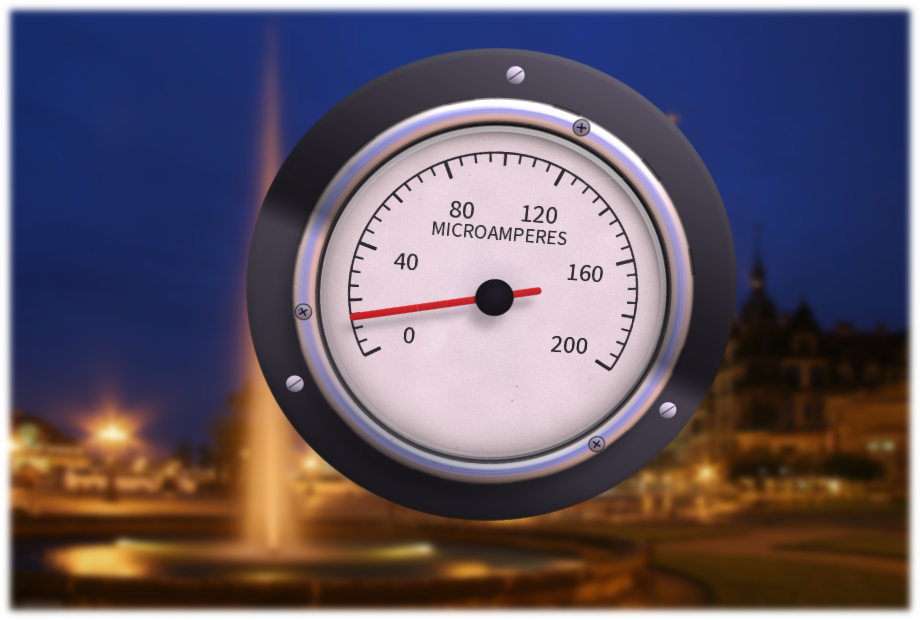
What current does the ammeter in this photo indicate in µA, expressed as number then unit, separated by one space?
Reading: 15 µA
